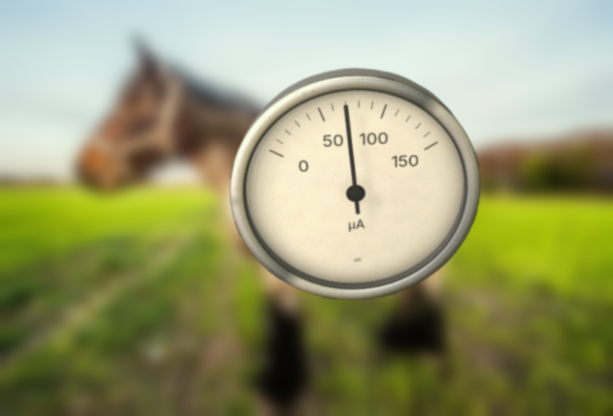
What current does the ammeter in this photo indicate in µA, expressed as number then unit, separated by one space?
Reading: 70 µA
